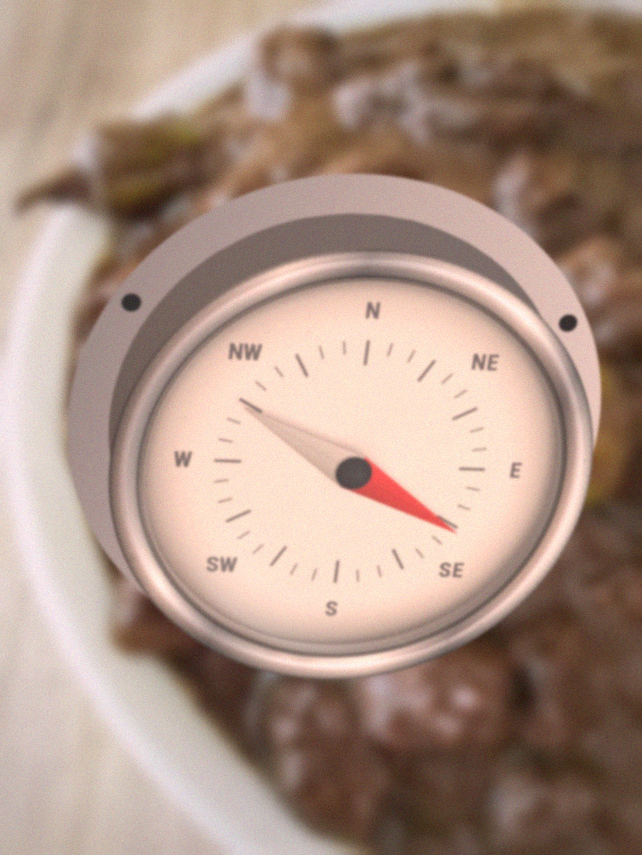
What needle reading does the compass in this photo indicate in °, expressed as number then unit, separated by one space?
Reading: 120 °
